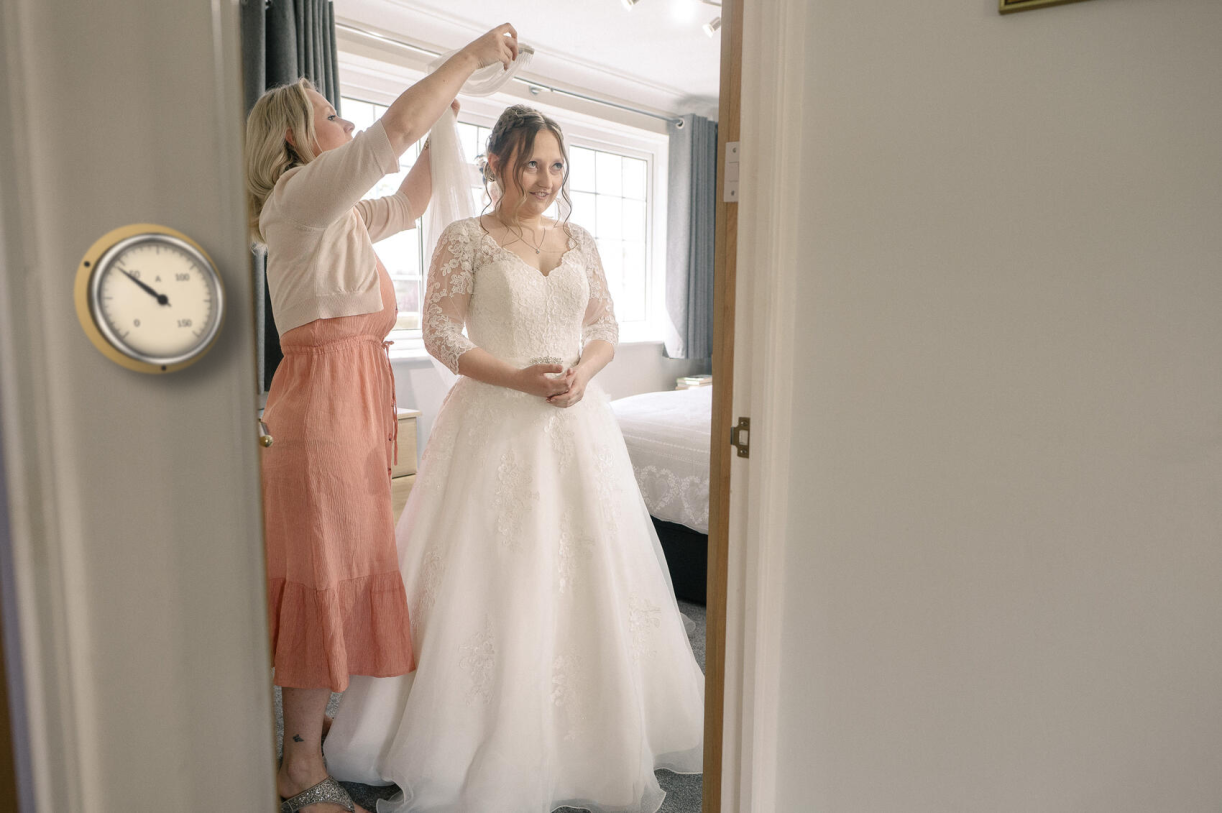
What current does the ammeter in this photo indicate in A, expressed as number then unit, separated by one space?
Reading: 45 A
